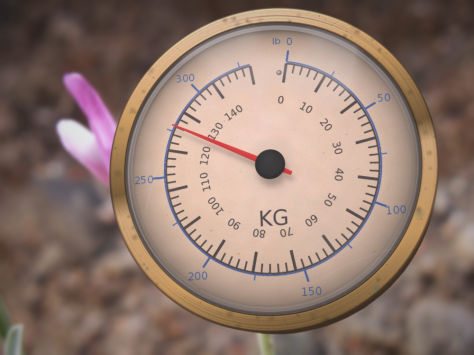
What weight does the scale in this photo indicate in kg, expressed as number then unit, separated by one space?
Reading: 126 kg
